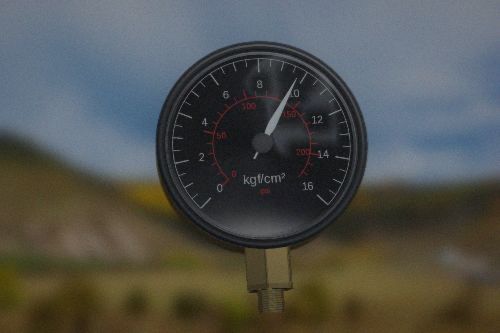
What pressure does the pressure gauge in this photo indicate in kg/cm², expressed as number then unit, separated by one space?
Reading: 9.75 kg/cm²
